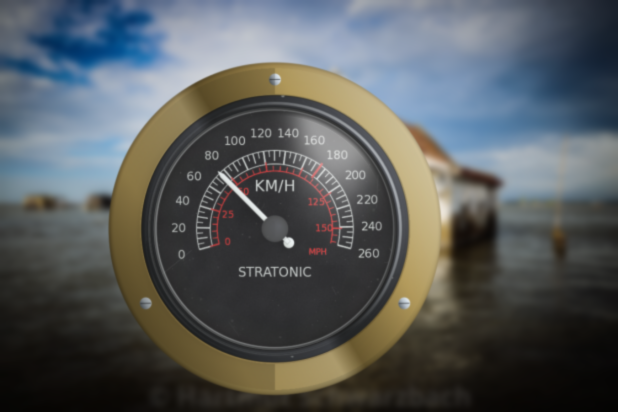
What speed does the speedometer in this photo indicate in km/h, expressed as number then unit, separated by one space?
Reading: 75 km/h
